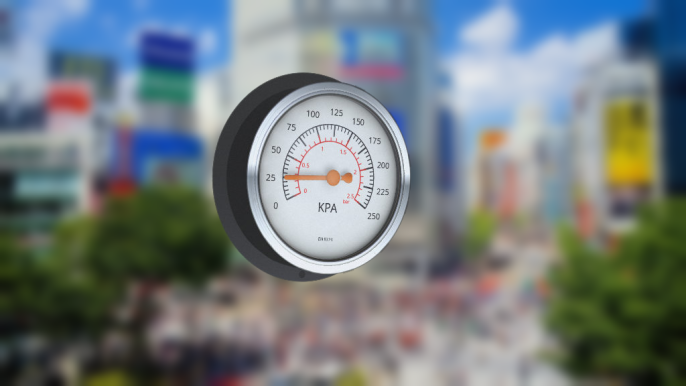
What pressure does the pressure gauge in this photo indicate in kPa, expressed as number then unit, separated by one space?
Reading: 25 kPa
